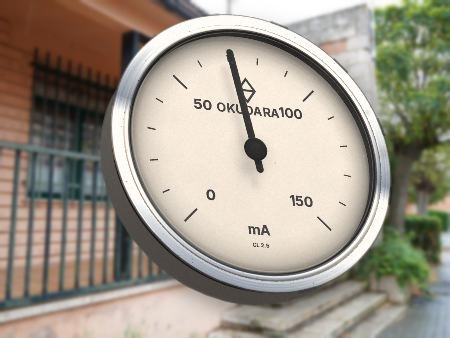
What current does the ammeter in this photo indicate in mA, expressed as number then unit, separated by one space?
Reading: 70 mA
